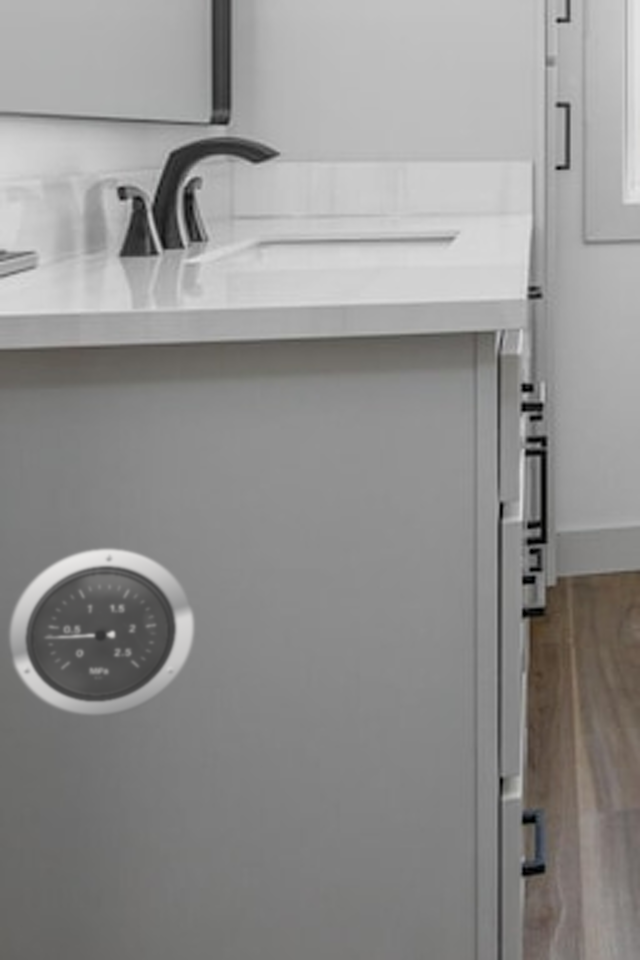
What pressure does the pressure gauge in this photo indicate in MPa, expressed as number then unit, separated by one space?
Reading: 0.4 MPa
